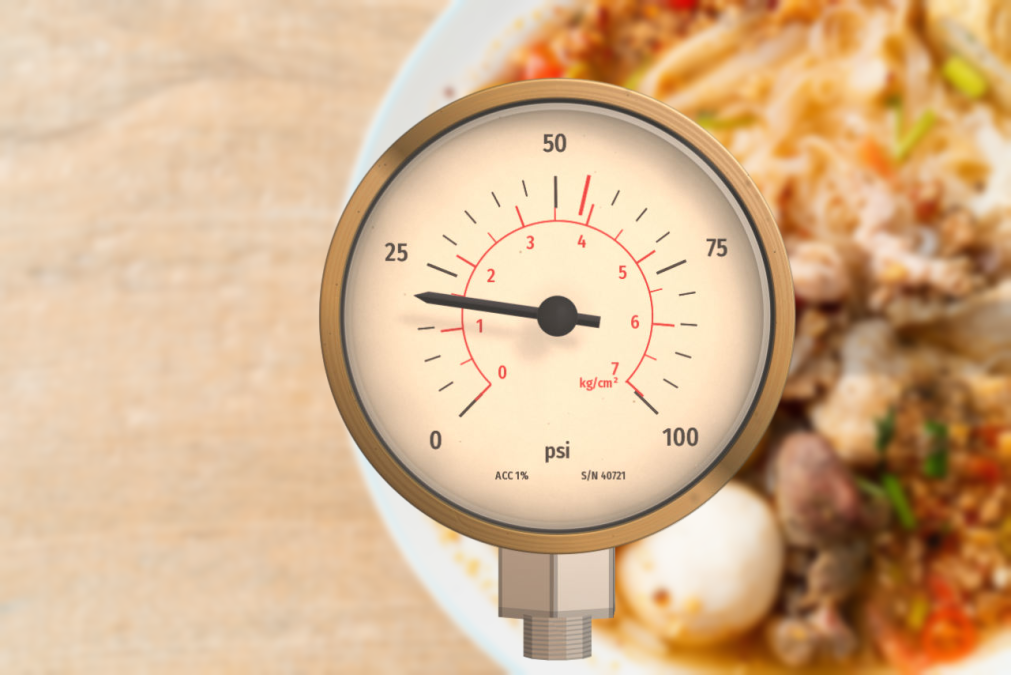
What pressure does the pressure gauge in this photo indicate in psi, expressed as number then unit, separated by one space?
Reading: 20 psi
